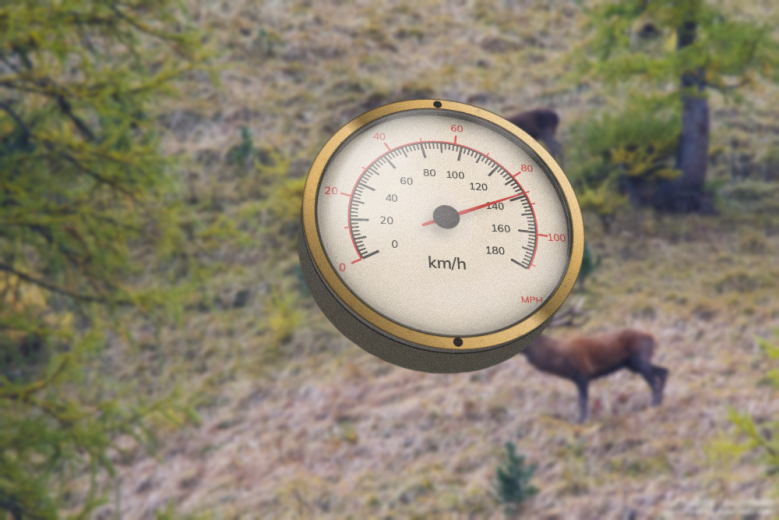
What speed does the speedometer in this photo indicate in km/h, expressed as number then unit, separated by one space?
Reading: 140 km/h
